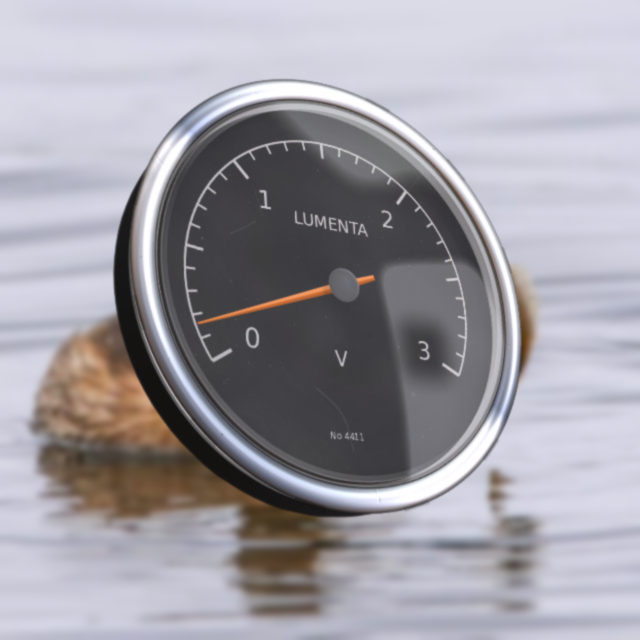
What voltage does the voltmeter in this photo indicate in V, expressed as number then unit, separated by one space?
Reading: 0.15 V
